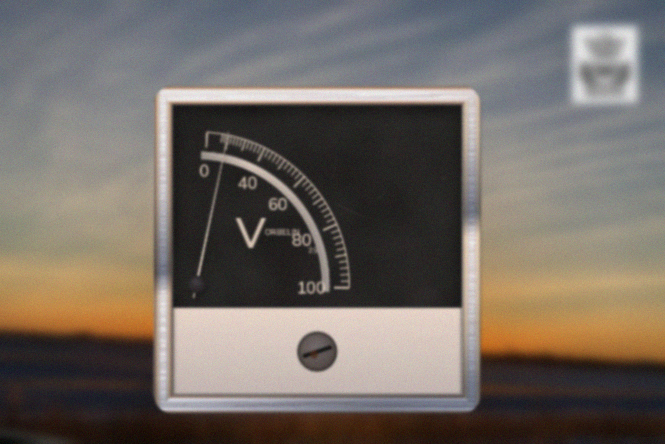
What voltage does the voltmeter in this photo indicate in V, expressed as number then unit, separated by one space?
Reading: 20 V
